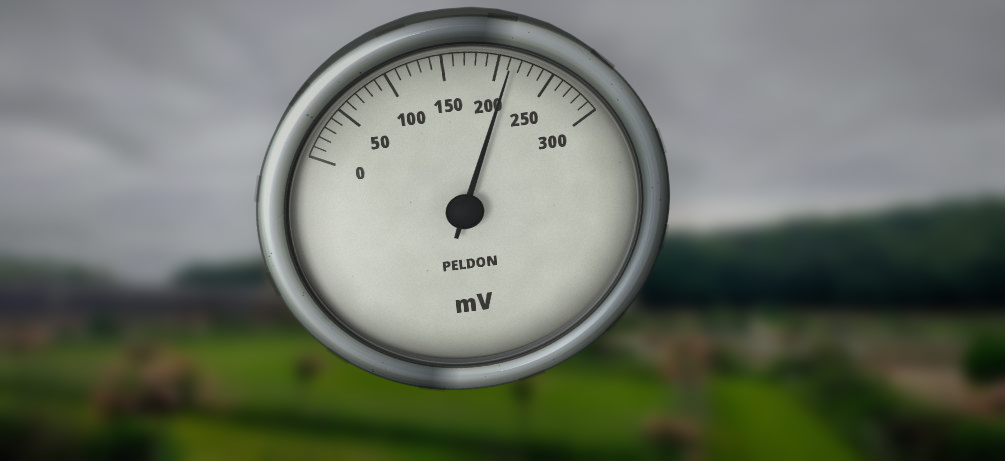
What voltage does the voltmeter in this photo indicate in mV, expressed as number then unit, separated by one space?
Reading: 210 mV
